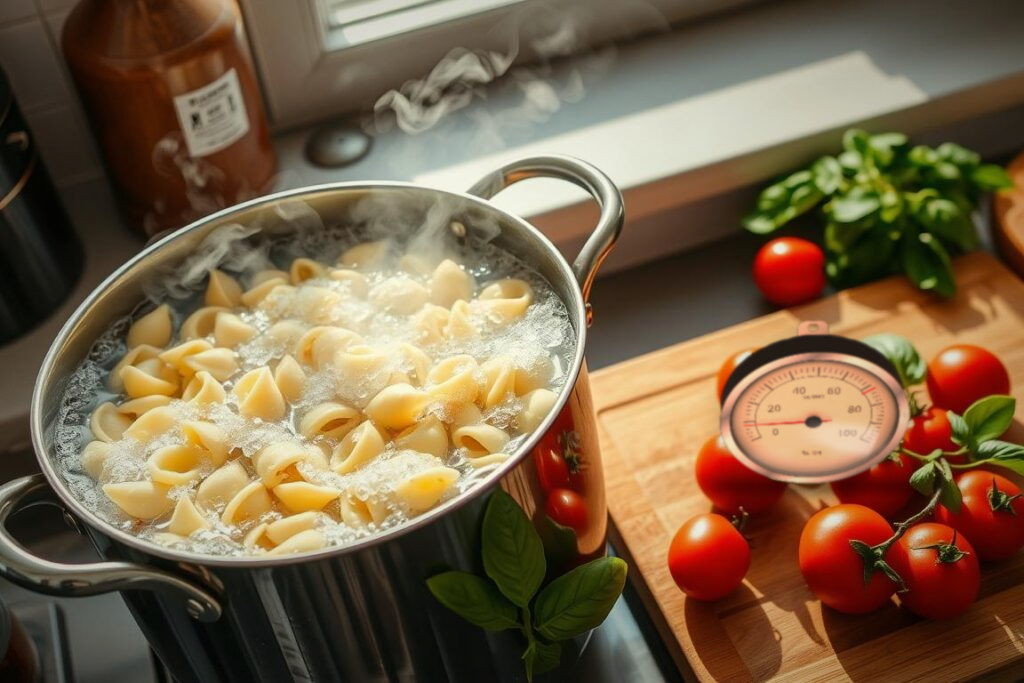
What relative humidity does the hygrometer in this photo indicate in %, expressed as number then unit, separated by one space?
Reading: 10 %
